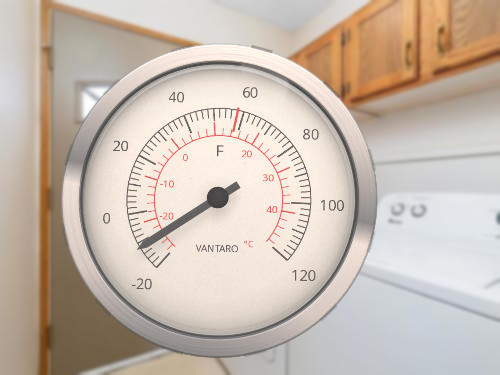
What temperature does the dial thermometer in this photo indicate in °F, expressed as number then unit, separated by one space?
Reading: -12 °F
